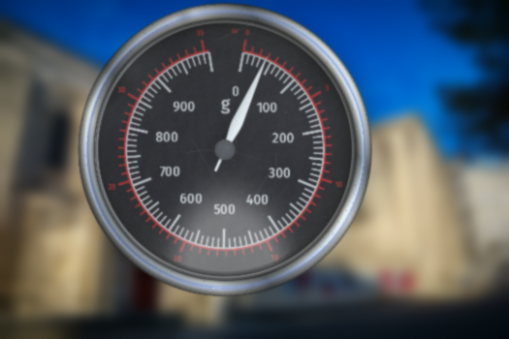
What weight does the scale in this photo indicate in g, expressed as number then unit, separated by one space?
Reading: 40 g
